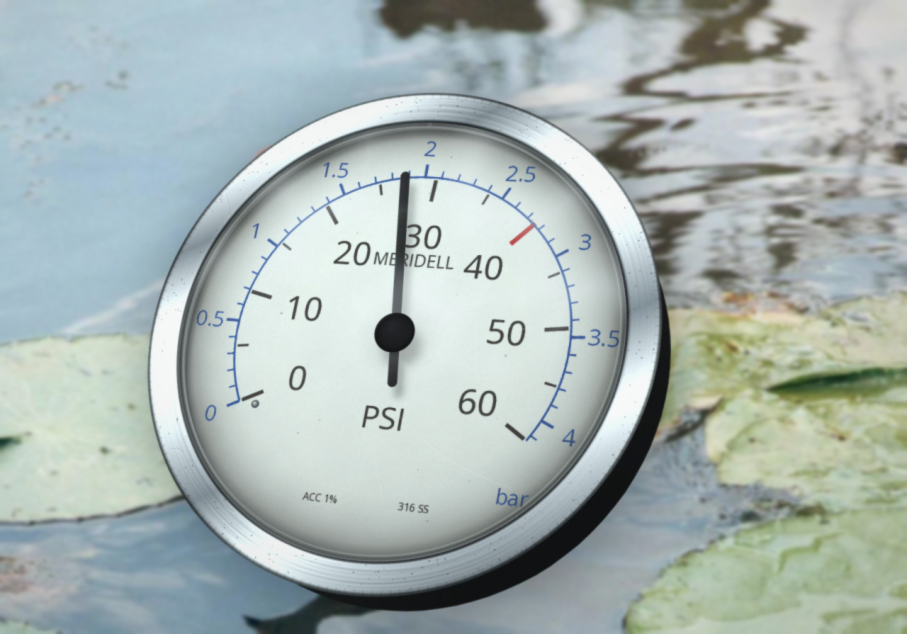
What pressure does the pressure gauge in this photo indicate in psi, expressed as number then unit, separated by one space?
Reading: 27.5 psi
